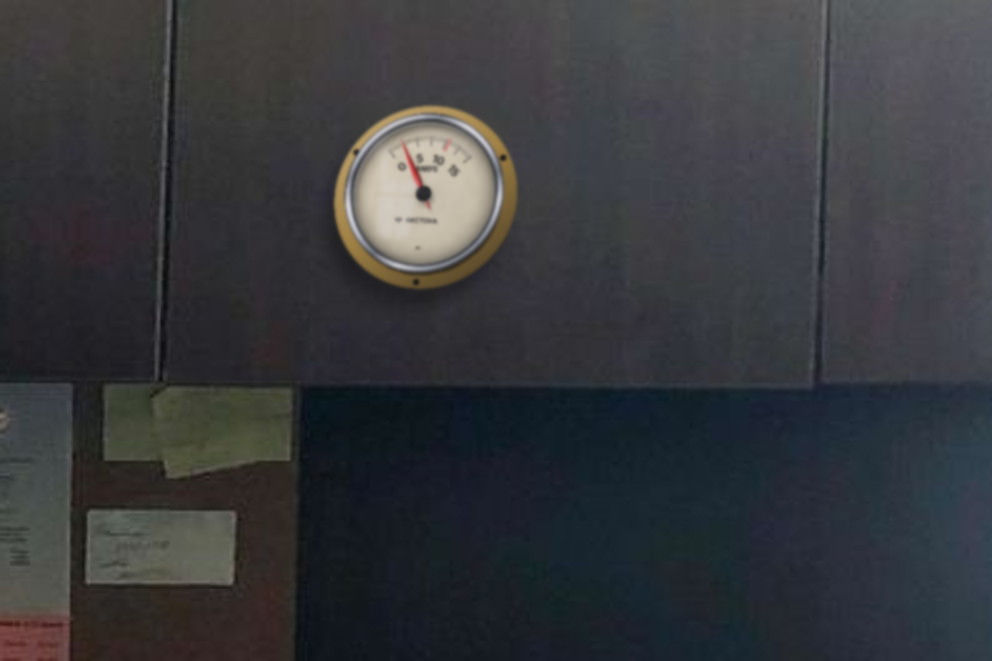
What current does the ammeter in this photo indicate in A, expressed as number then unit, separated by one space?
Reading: 2.5 A
